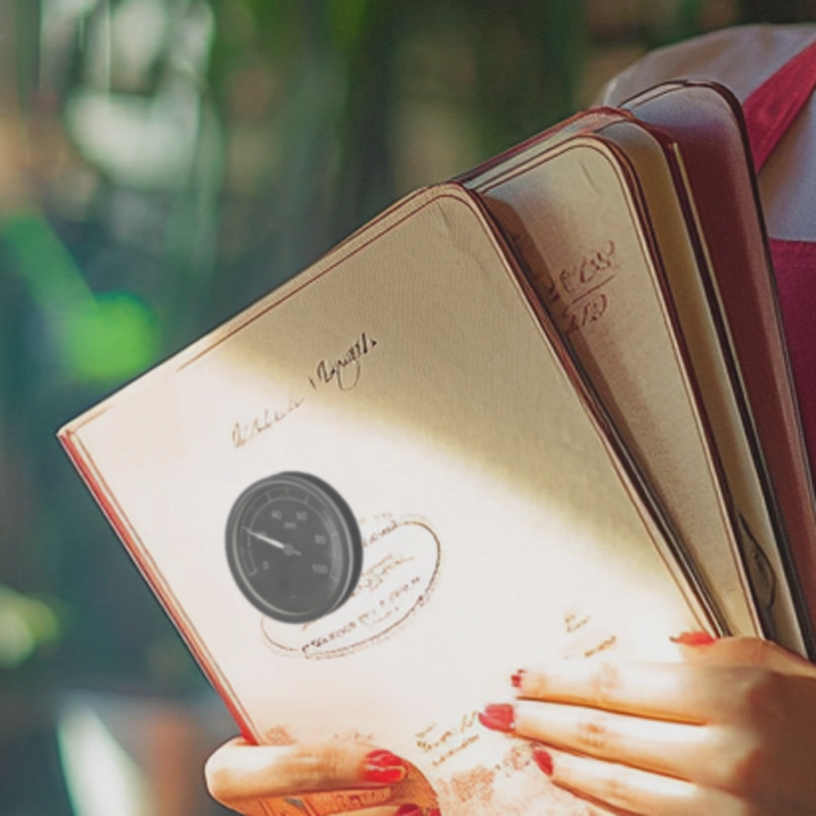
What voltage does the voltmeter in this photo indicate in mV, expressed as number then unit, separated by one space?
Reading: 20 mV
